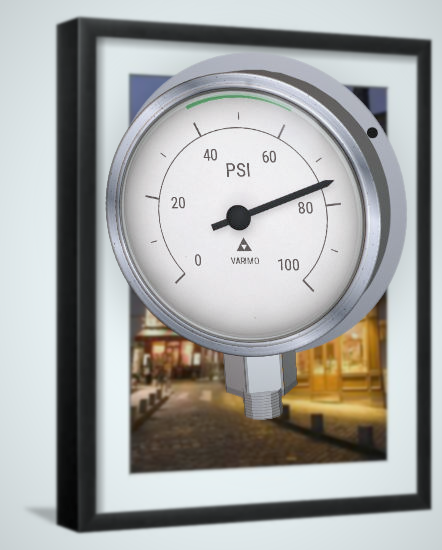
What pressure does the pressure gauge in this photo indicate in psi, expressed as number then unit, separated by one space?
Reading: 75 psi
